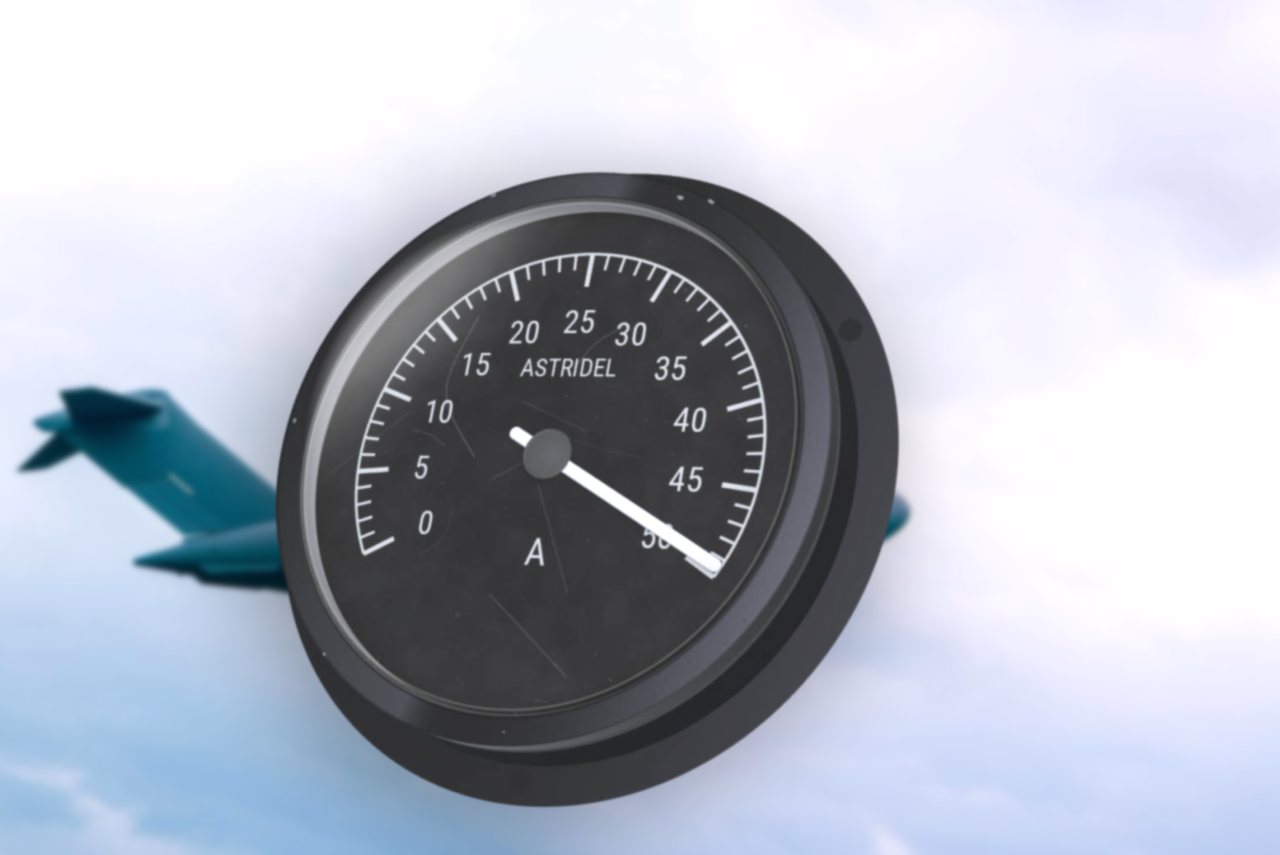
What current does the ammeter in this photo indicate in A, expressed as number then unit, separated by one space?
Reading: 49.5 A
